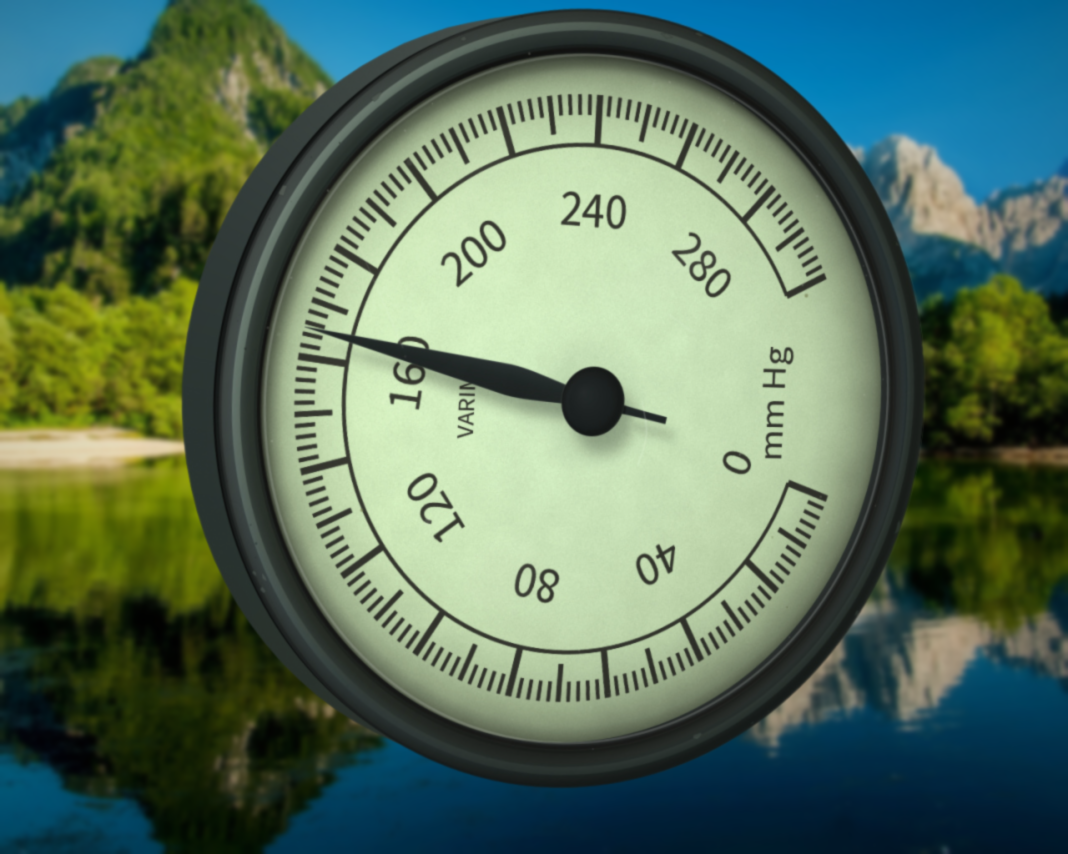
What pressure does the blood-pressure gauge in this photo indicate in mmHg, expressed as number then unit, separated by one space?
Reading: 165 mmHg
